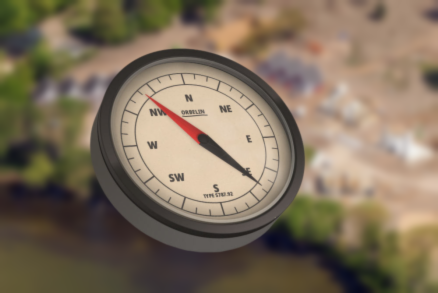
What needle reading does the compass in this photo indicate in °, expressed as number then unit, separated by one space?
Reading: 320 °
